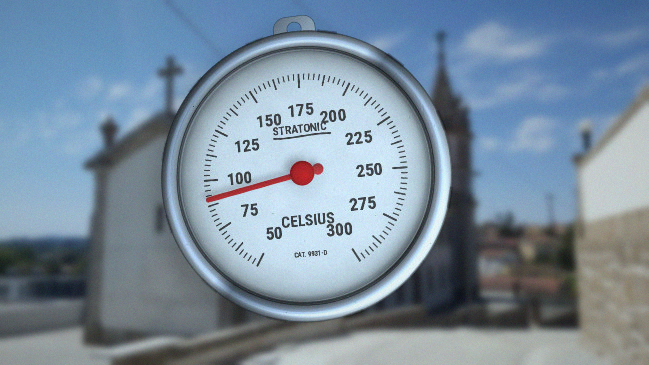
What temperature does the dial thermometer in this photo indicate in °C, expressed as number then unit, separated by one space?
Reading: 90 °C
